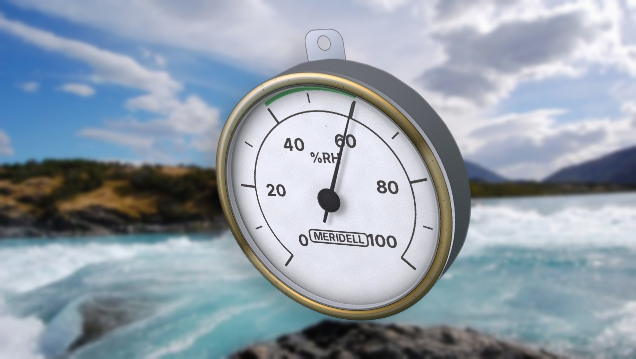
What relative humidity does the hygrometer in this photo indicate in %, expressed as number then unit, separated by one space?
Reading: 60 %
